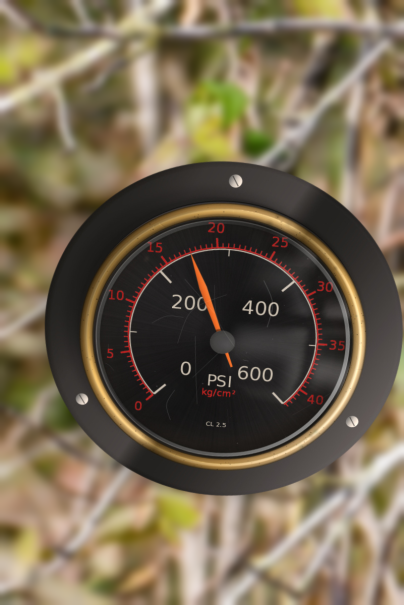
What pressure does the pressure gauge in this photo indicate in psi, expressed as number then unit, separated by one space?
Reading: 250 psi
